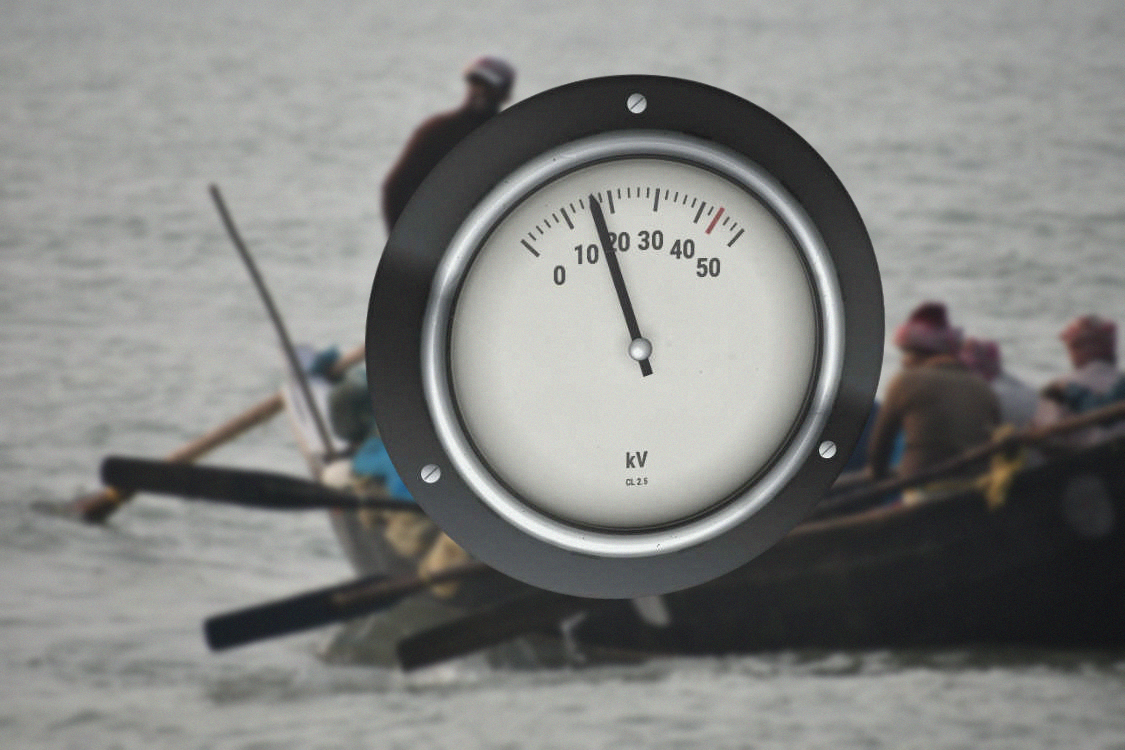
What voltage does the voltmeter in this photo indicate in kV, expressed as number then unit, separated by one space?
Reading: 16 kV
